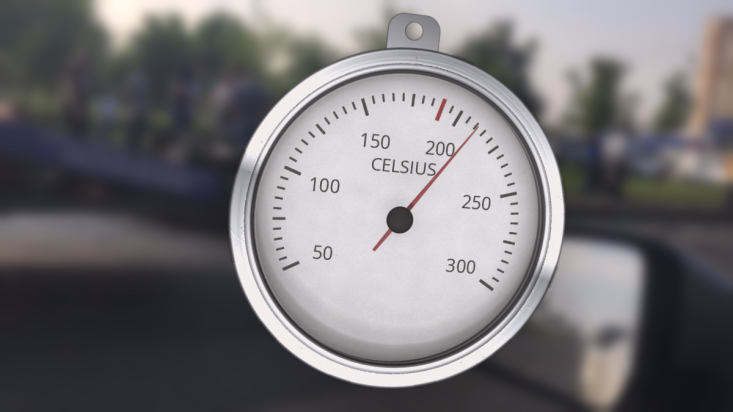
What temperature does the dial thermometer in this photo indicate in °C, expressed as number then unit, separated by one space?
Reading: 210 °C
